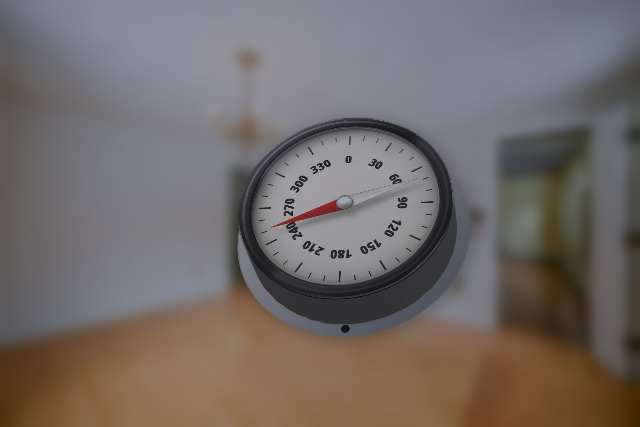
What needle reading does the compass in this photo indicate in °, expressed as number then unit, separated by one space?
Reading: 250 °
